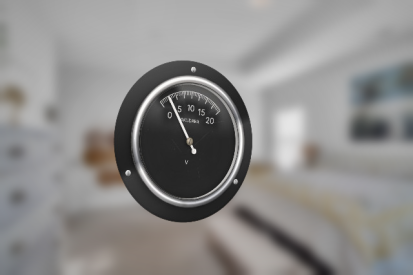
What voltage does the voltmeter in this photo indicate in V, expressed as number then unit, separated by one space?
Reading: 2.5 V
